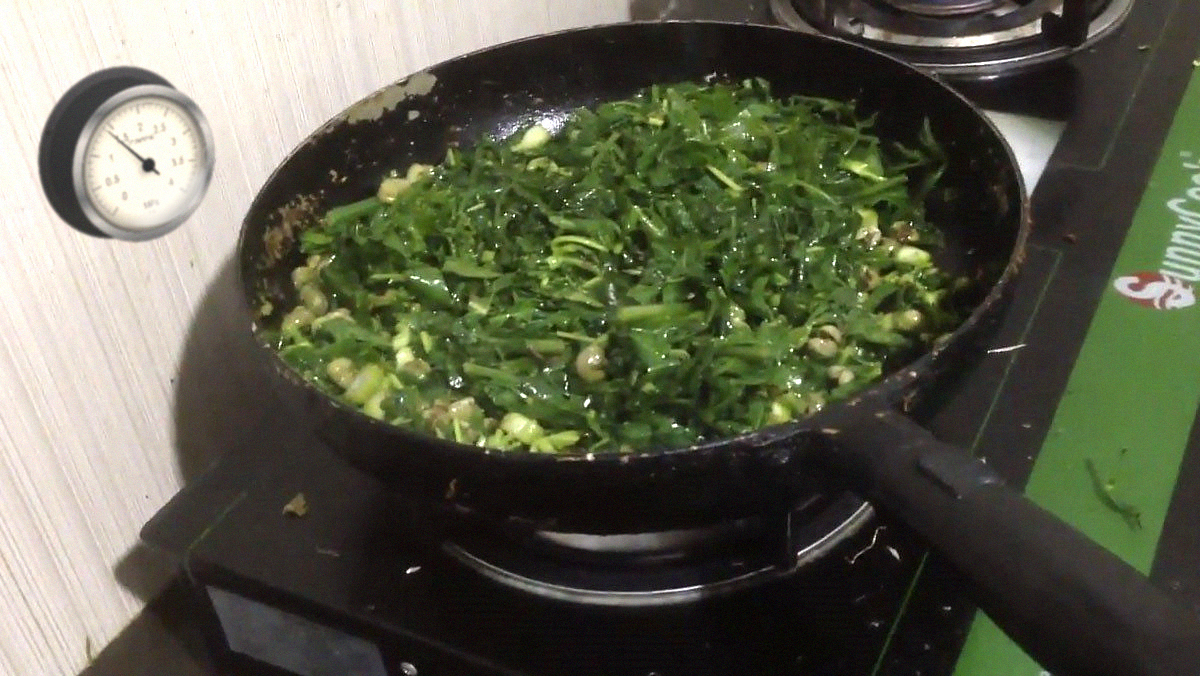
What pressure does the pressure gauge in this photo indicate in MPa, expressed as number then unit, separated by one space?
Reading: 1.4 MPa
